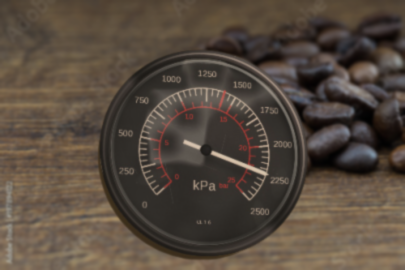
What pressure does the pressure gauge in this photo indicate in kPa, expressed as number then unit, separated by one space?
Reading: 2250 kPa
